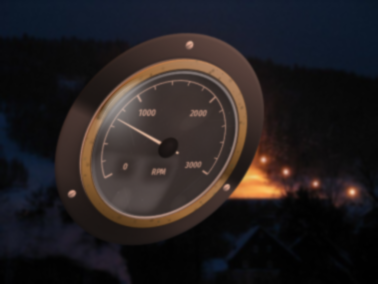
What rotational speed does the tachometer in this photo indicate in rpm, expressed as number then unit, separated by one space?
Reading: 700 rpm
